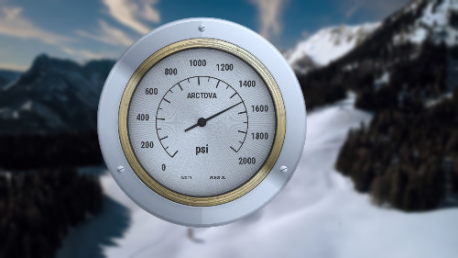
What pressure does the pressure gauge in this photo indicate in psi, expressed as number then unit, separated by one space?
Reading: 1500 psi
